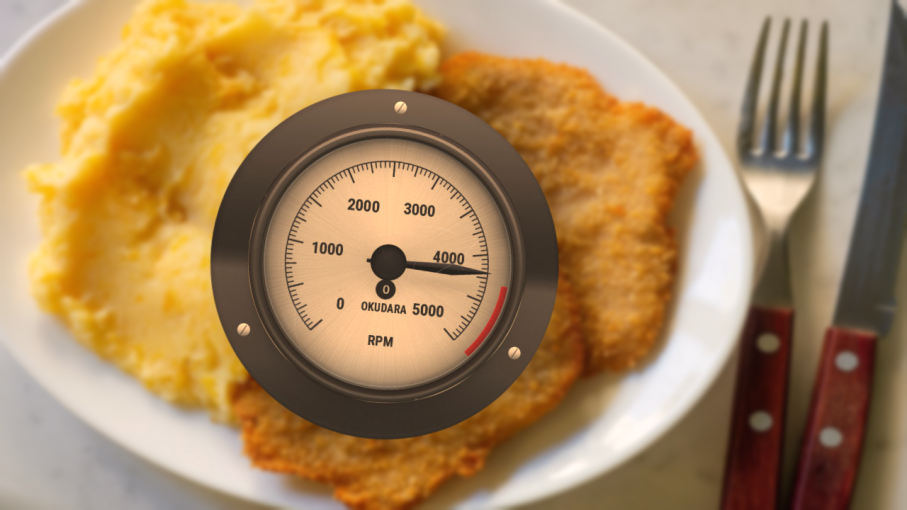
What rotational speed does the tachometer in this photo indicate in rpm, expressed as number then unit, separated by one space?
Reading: 4200 rpm
